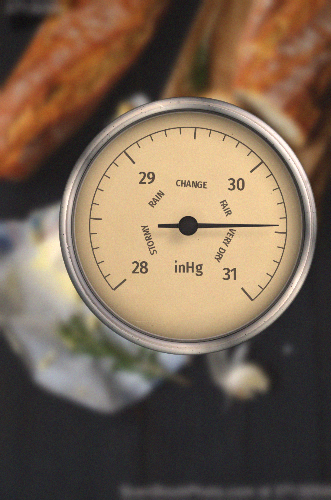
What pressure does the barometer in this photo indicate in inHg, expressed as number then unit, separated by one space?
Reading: 30.45 inHg
